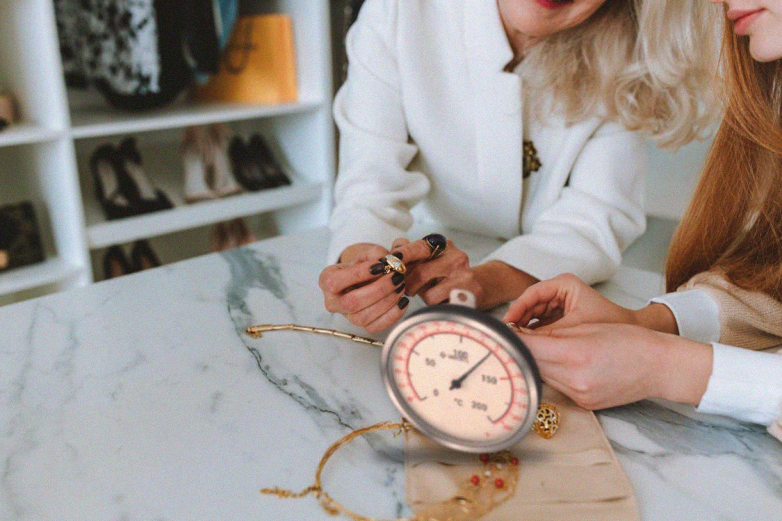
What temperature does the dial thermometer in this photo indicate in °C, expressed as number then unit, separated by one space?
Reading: 125 °C
